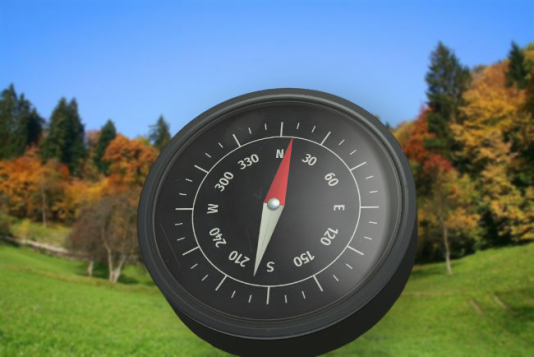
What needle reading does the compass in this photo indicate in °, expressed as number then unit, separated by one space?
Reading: 10 °
